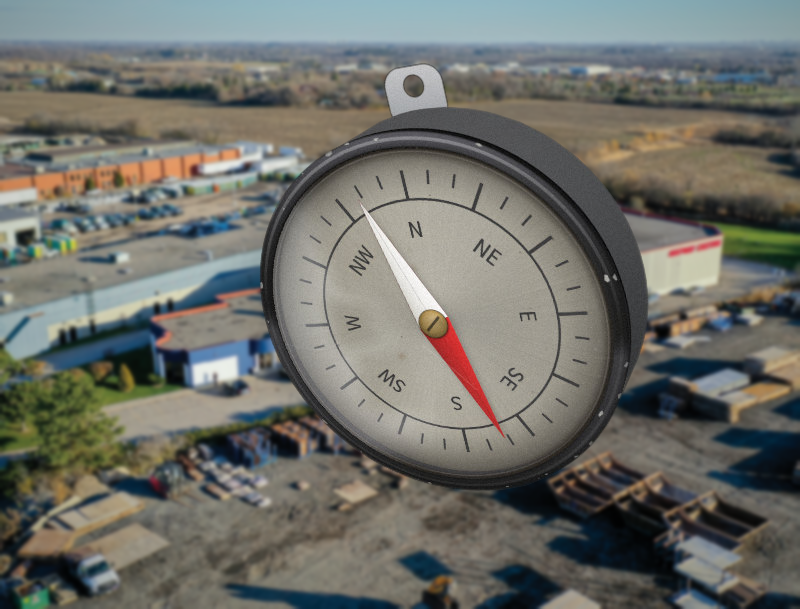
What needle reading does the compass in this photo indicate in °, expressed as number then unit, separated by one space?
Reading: 160 °
